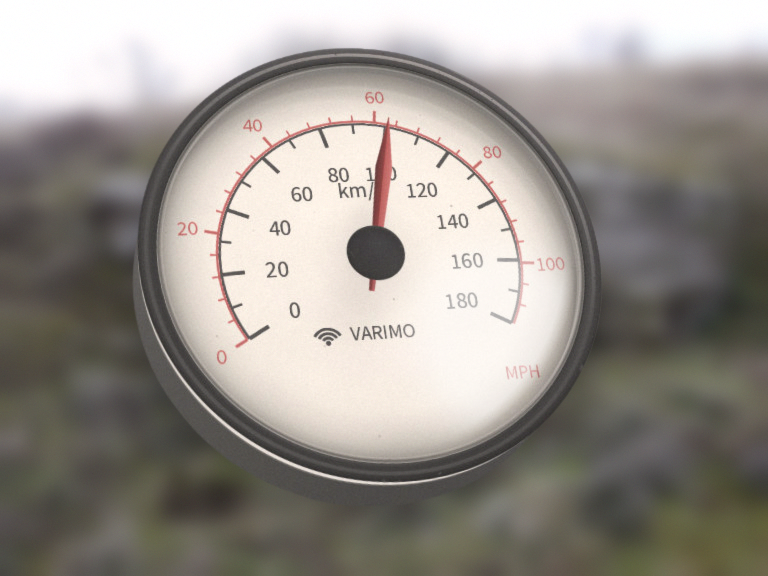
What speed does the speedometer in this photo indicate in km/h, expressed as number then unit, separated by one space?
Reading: 100 km/h
